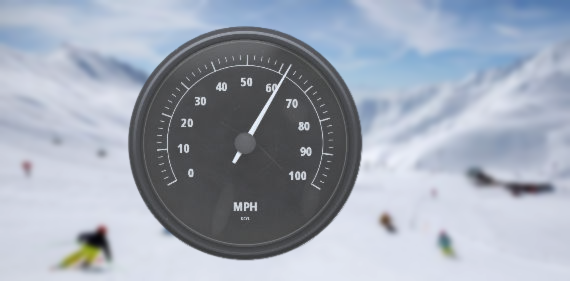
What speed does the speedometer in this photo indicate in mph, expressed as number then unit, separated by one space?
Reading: 62 mph
